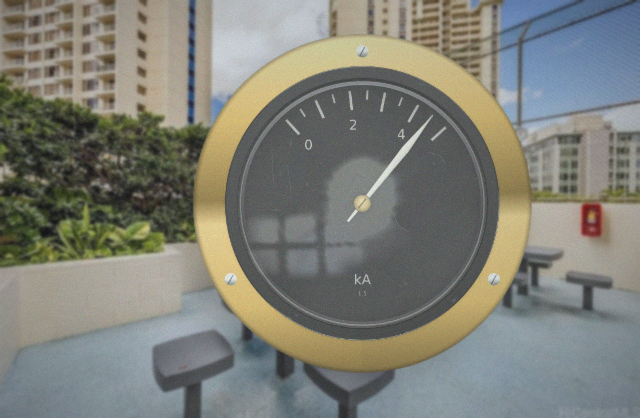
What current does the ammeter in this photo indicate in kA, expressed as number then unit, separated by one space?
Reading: 4.5 kA
